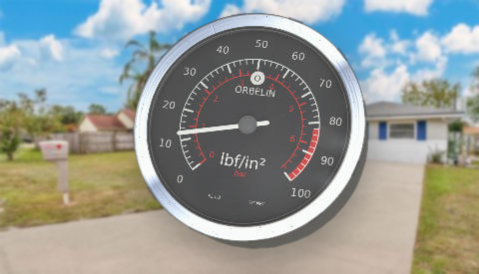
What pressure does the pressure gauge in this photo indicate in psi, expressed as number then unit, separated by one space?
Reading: 12 psi
